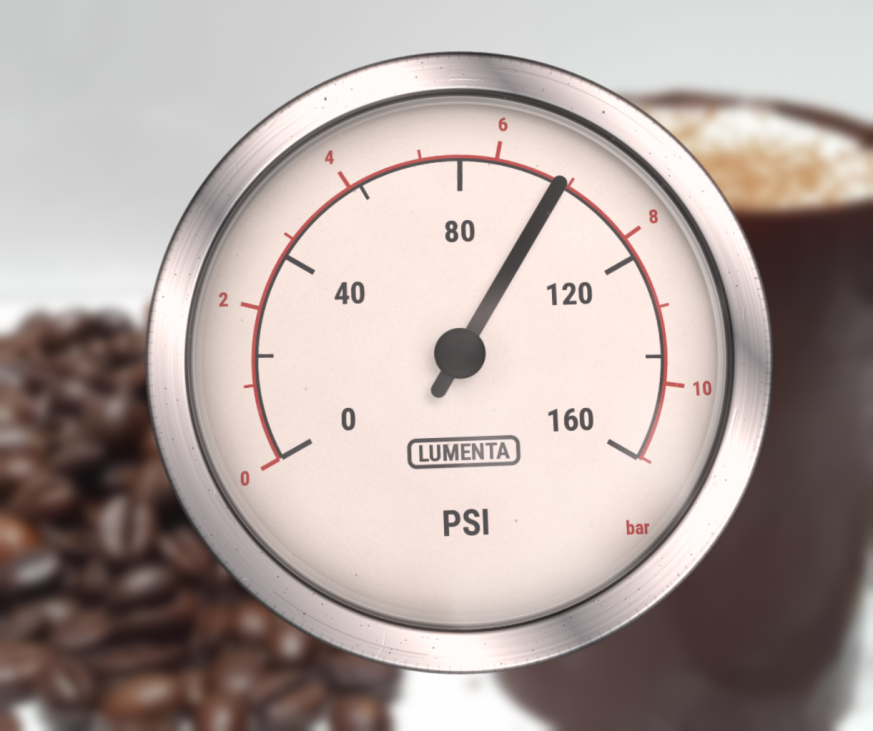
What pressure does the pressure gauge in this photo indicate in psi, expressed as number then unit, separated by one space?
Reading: 100 psi
